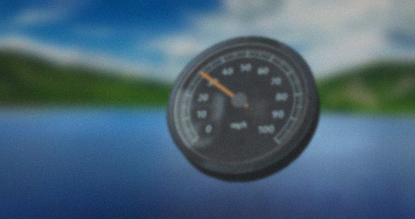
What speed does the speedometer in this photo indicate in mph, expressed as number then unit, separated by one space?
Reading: 30 mph
